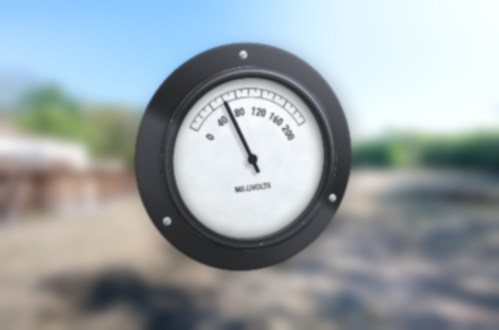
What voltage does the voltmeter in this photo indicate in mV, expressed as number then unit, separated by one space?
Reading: 60 mV
